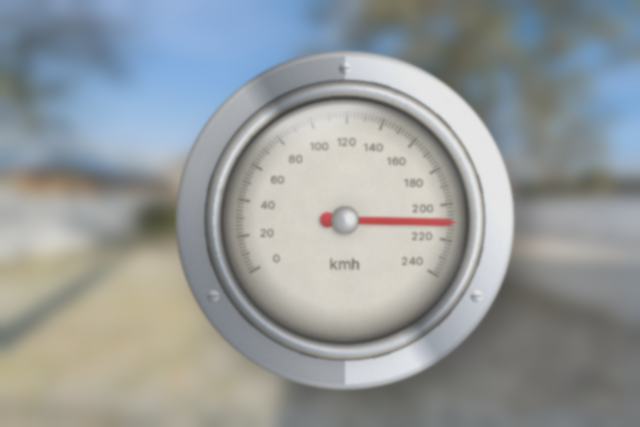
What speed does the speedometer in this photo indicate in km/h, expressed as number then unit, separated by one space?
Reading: 210 km/h
